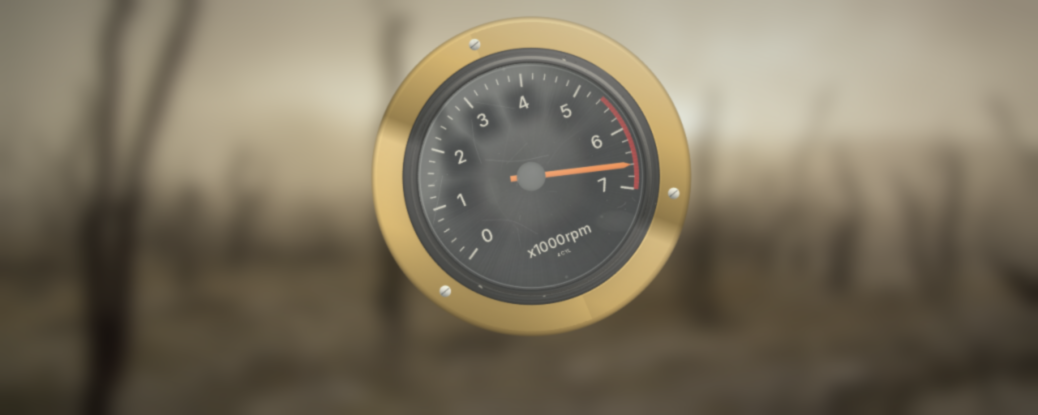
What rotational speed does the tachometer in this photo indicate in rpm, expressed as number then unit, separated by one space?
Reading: 6600 rpm
